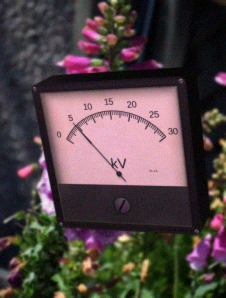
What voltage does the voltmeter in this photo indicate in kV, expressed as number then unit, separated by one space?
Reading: 5 kV
